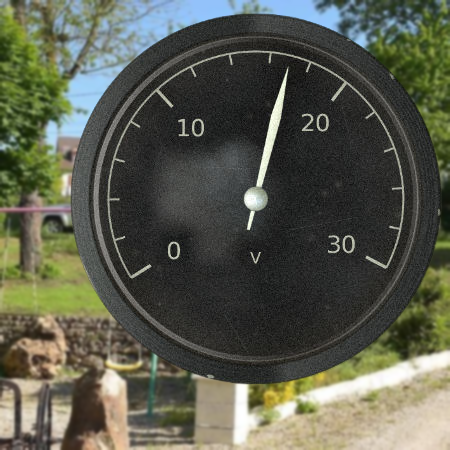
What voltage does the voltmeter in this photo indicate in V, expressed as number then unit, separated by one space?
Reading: 17 V
